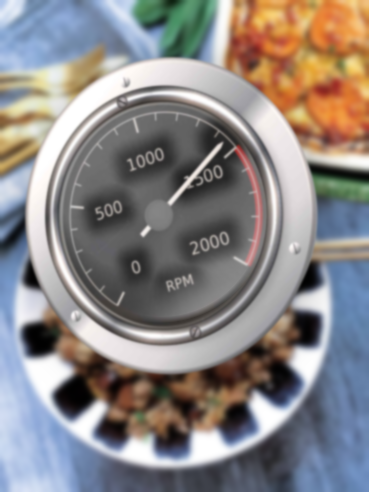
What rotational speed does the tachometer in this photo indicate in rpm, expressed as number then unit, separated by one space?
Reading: 1450 rpm
